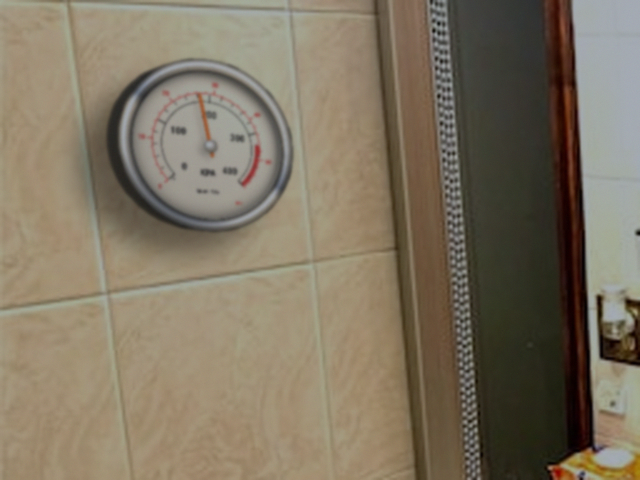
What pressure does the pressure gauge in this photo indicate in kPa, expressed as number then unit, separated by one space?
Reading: 180 kPa
